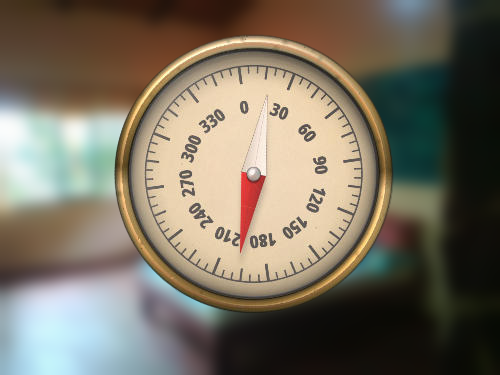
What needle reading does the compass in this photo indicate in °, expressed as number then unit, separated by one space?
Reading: 197.5 °
